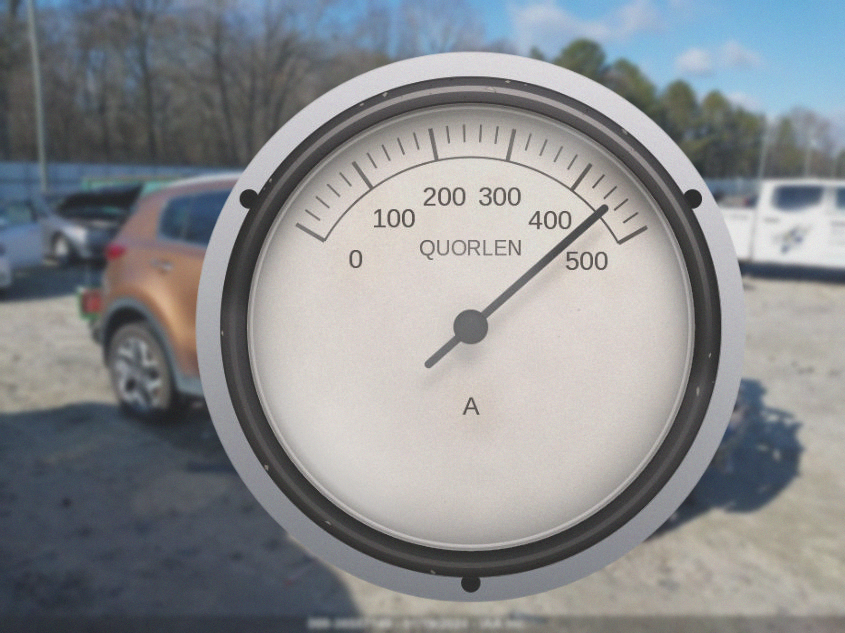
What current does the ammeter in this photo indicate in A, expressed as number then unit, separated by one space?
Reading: 450 A
